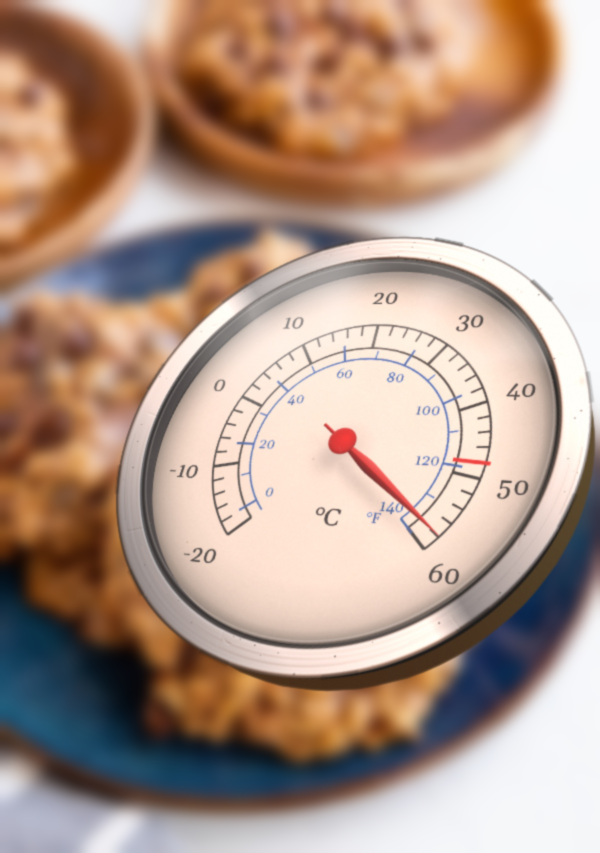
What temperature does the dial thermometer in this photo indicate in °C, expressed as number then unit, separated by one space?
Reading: 58 °C
